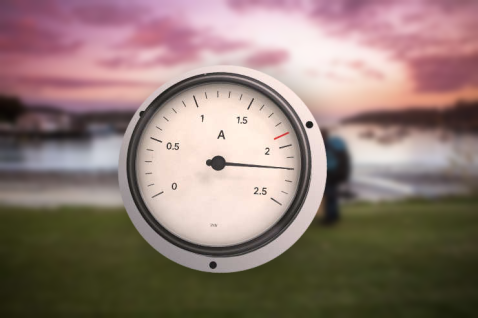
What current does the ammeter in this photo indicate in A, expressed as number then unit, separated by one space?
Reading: 2.2 A
